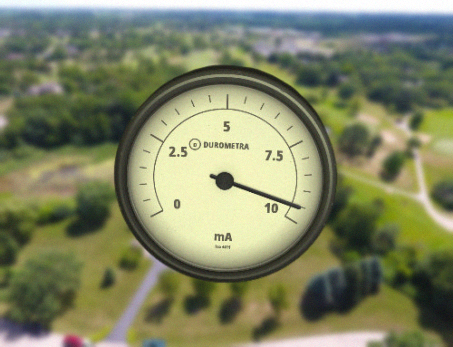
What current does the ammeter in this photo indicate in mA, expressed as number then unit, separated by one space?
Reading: 9.5 mA
